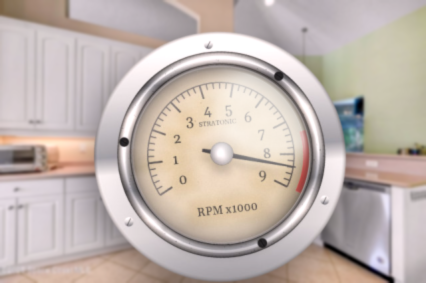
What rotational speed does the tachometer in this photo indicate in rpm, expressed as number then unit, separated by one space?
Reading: 8400 rpm
